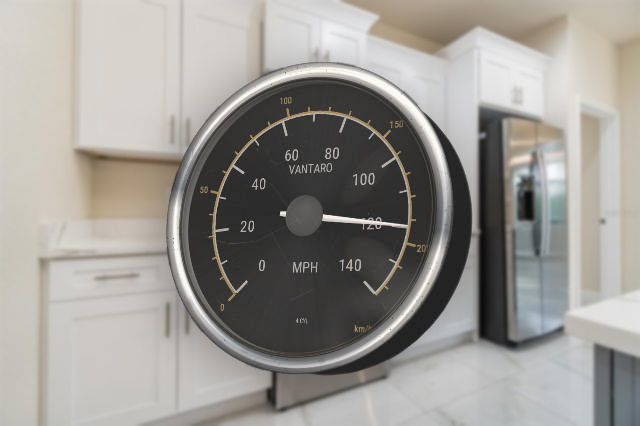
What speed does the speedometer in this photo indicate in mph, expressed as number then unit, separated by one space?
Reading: 120 mph
